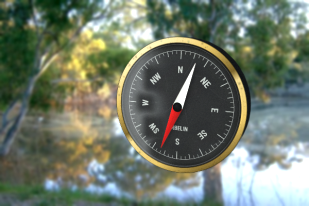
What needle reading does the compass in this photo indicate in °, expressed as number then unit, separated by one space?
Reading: 200 °
